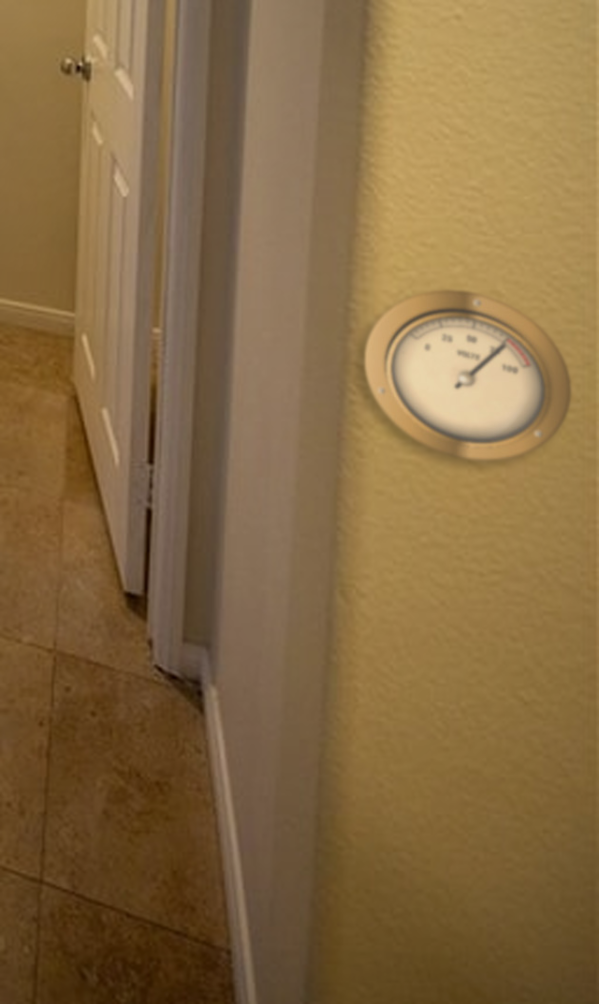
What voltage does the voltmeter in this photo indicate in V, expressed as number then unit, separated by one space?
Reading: 75 V
